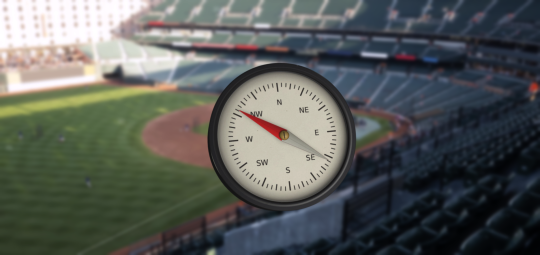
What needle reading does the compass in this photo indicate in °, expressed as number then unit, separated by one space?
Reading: 305 °
